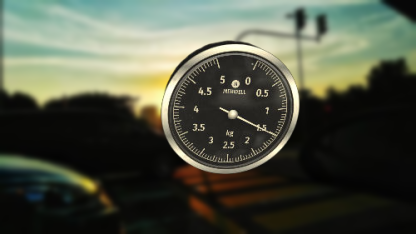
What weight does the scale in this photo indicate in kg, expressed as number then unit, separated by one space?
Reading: 1.5 kg
